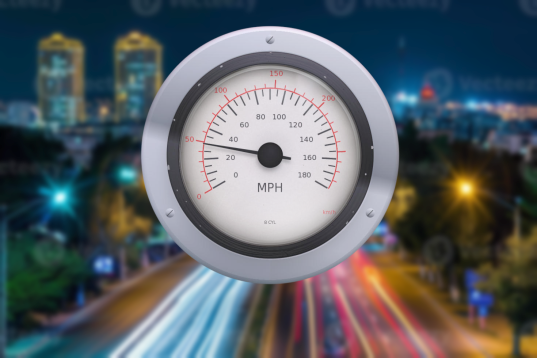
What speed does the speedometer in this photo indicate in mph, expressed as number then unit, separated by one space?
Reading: 30 mph
